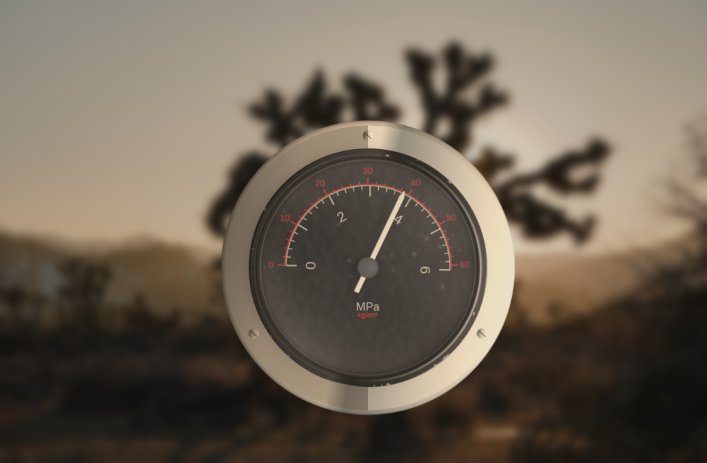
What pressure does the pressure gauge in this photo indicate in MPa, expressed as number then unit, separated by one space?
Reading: 3.8 MPa
